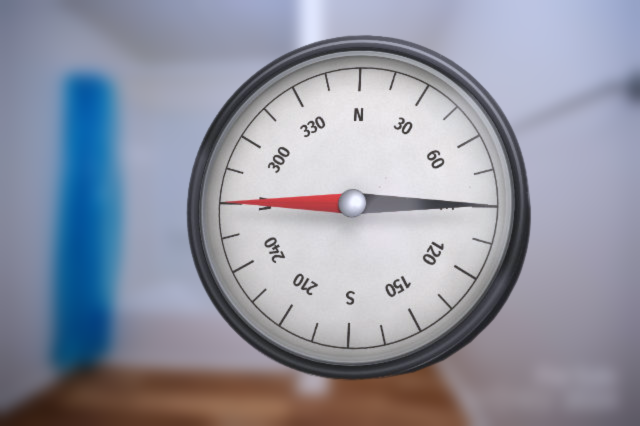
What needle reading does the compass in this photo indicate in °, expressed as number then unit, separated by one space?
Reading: 270 °
